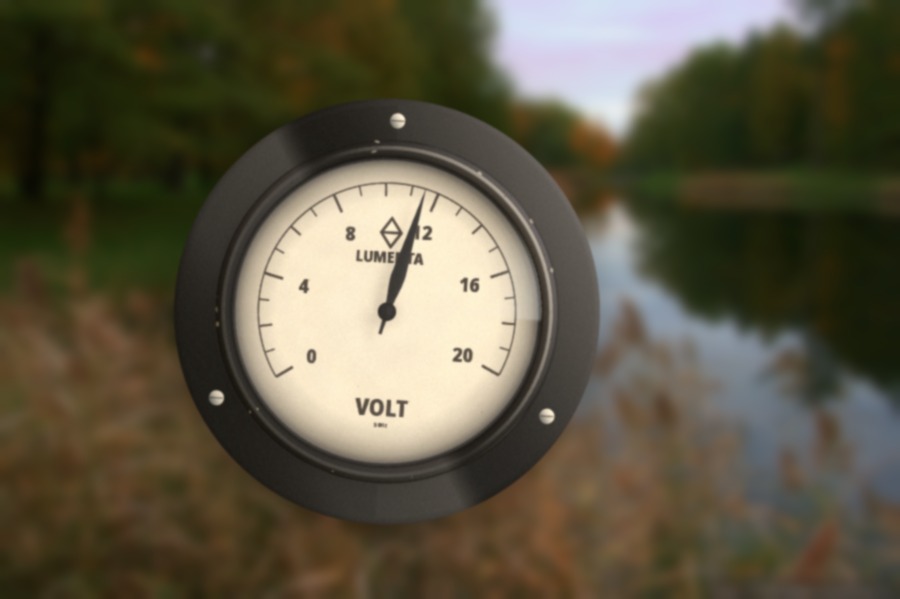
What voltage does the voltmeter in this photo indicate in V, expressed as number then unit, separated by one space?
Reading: 11.5 V
